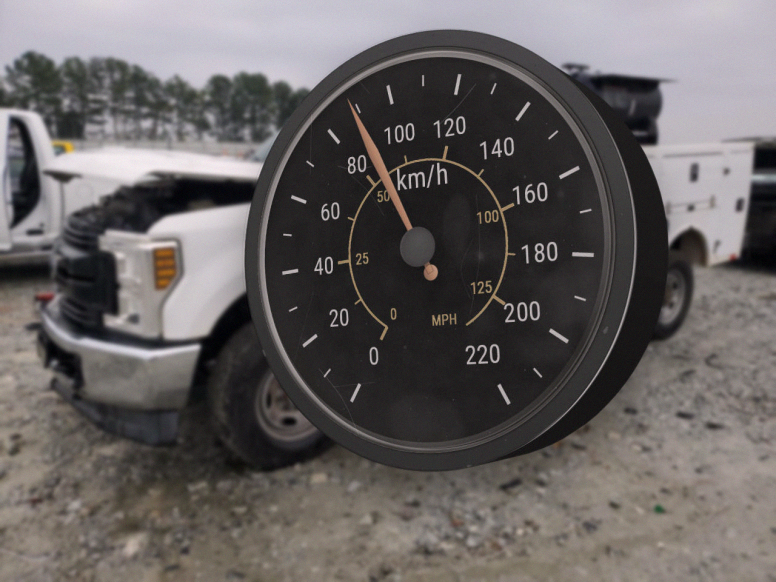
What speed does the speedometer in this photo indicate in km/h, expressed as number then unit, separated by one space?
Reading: 90 km/h
